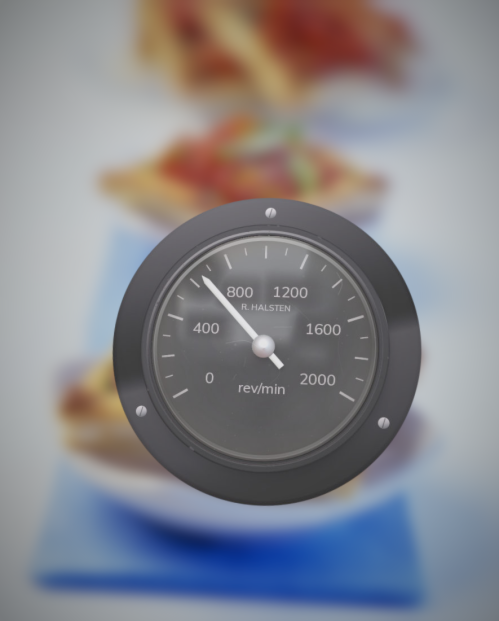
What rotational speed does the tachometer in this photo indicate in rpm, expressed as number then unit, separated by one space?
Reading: 650 rpm
